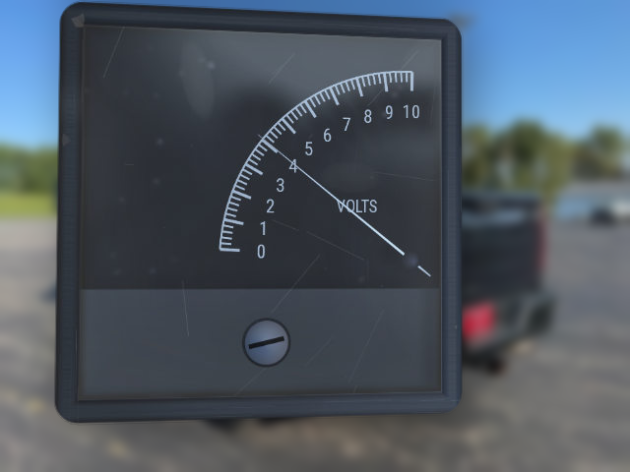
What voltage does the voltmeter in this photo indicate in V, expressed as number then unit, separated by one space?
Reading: 4 V
